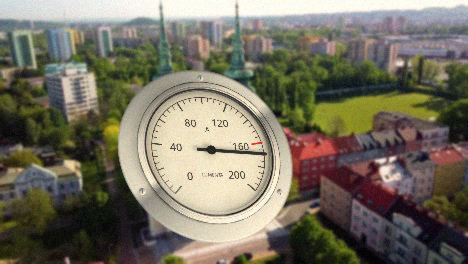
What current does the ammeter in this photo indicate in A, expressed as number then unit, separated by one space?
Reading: 170 A
